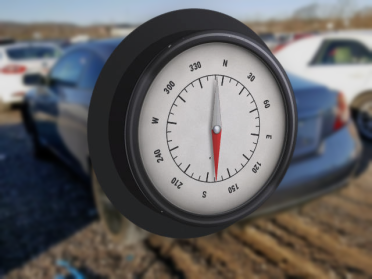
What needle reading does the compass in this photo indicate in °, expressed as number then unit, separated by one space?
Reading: 170 °
